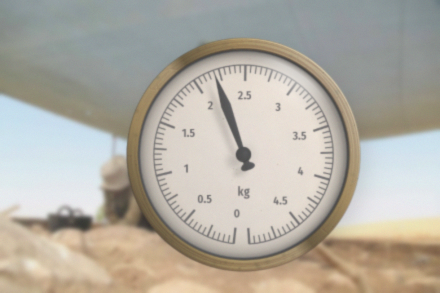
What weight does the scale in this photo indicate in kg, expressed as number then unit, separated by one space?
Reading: 2.2 kg
